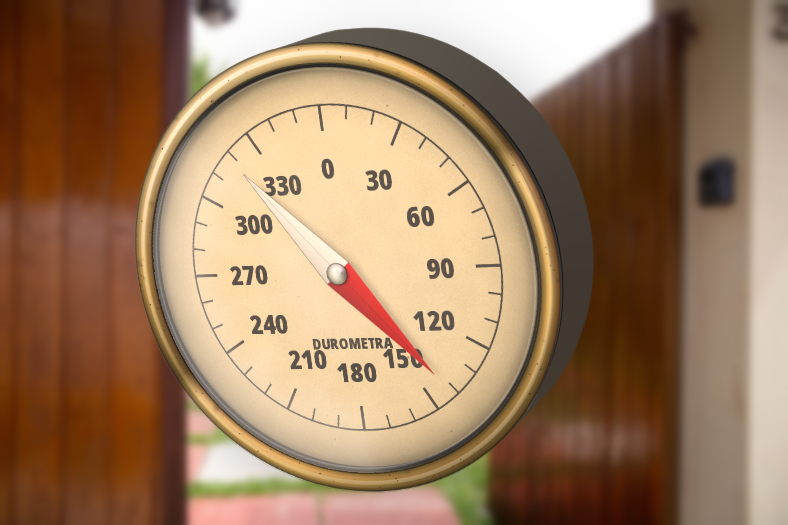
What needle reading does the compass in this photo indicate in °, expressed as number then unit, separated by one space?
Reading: 140 °
